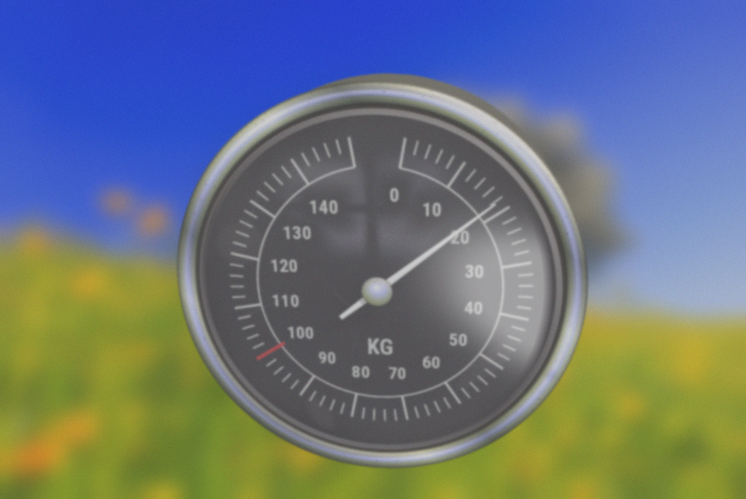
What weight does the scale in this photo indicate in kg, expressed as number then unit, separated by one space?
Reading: 18 kg
